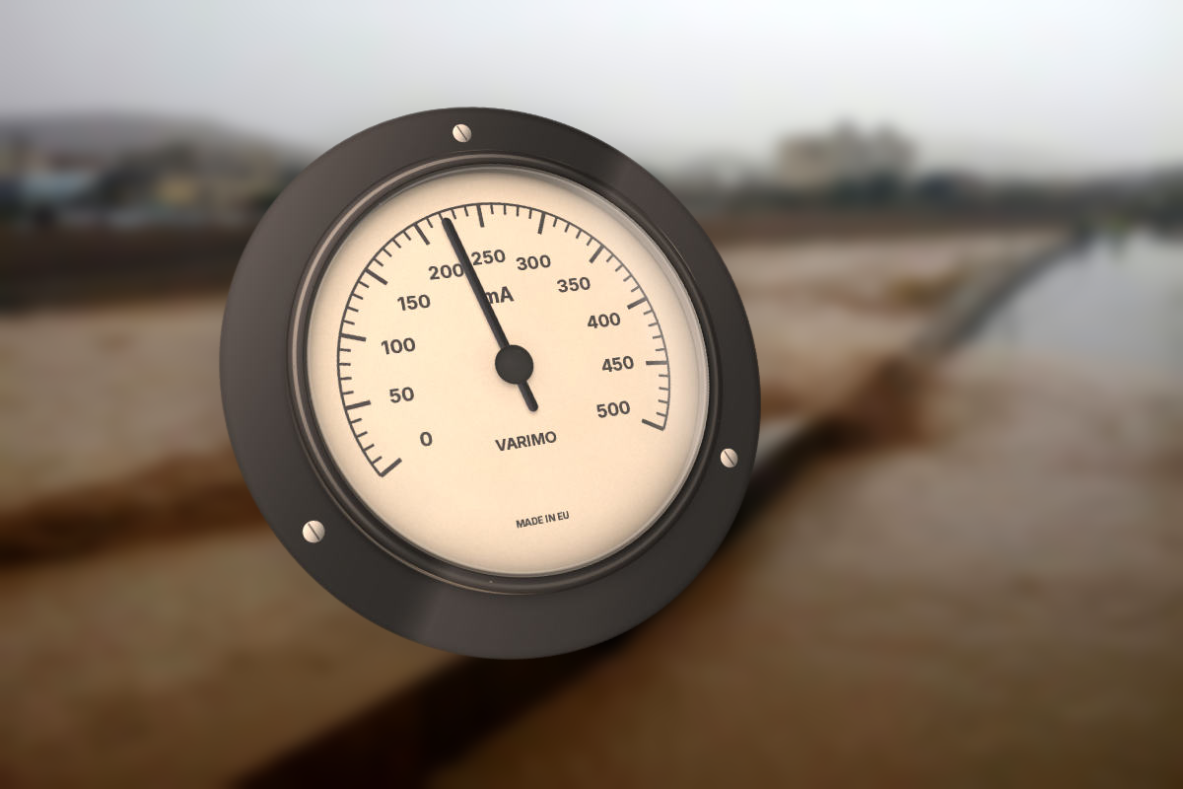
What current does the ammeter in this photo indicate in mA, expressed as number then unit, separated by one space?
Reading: 220 mA
